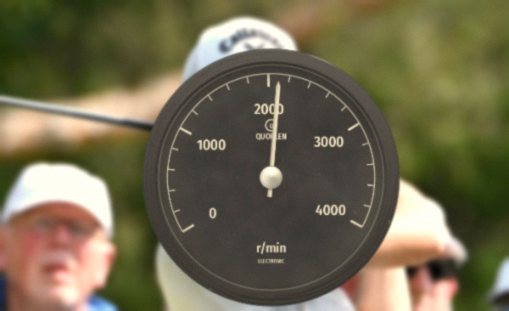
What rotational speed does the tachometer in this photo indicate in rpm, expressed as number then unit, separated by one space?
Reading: 2100 rpm
